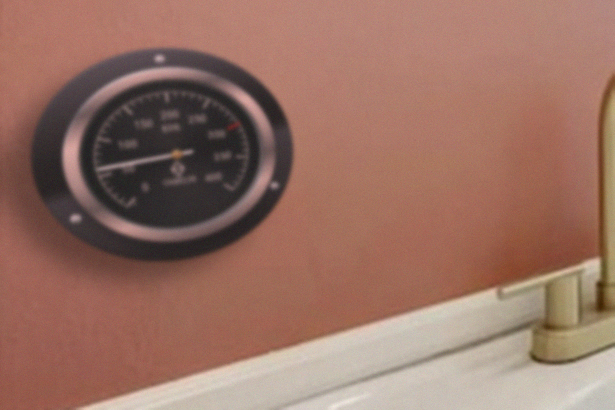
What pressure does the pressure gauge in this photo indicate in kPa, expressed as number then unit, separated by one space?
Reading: 60 kPa
